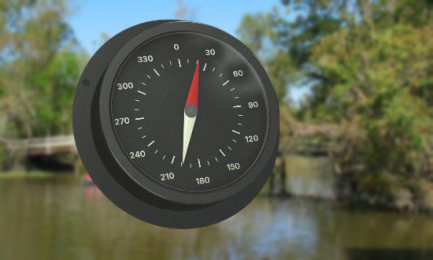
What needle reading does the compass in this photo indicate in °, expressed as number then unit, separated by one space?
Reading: 20 °
